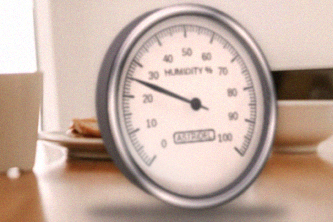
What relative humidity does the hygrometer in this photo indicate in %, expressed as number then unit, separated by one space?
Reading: 25 %
